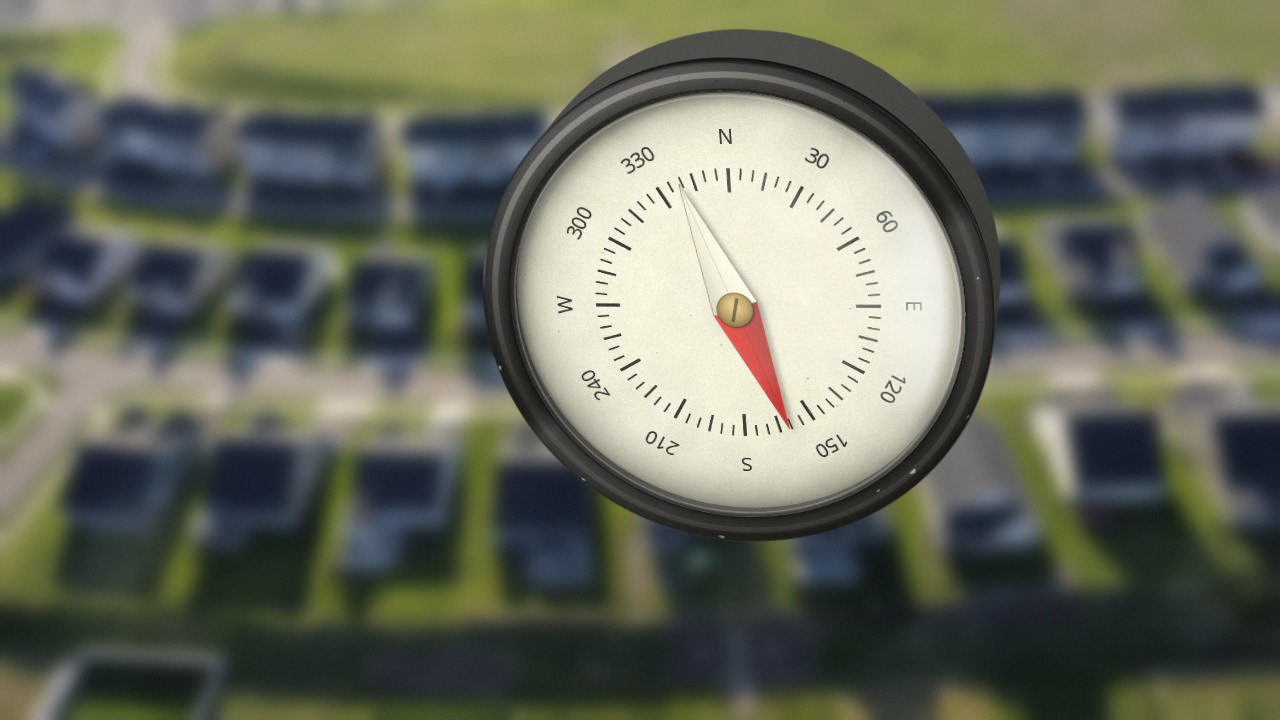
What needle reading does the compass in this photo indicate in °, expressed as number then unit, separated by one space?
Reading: 160 °
